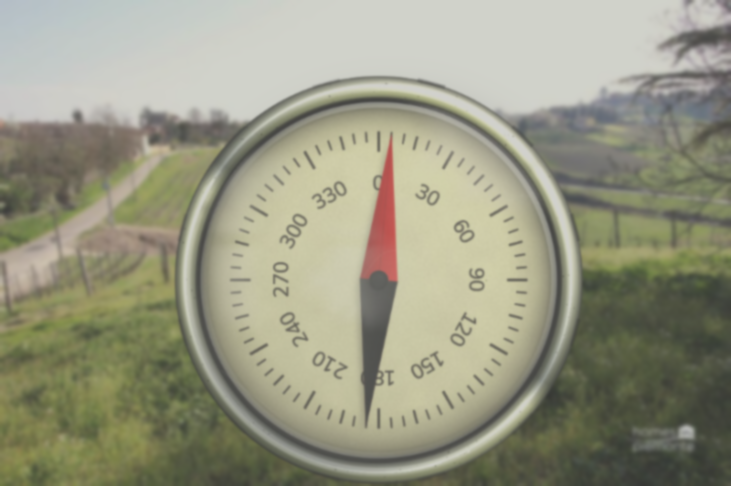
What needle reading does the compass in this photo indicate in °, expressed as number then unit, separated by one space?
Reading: 5 °
